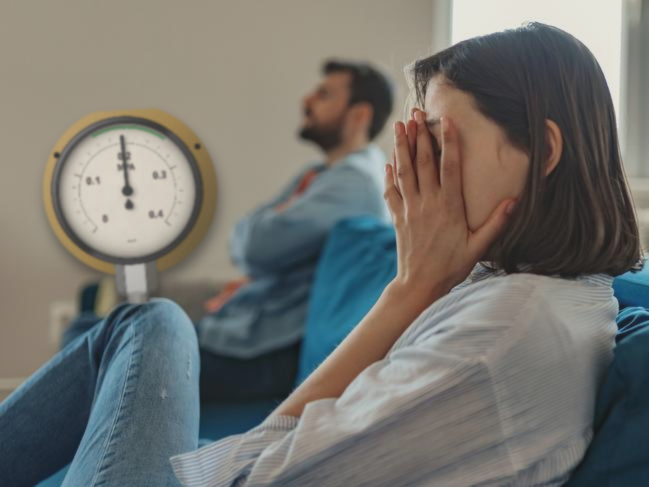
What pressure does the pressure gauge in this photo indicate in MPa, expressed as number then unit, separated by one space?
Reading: 0.2 MPa
